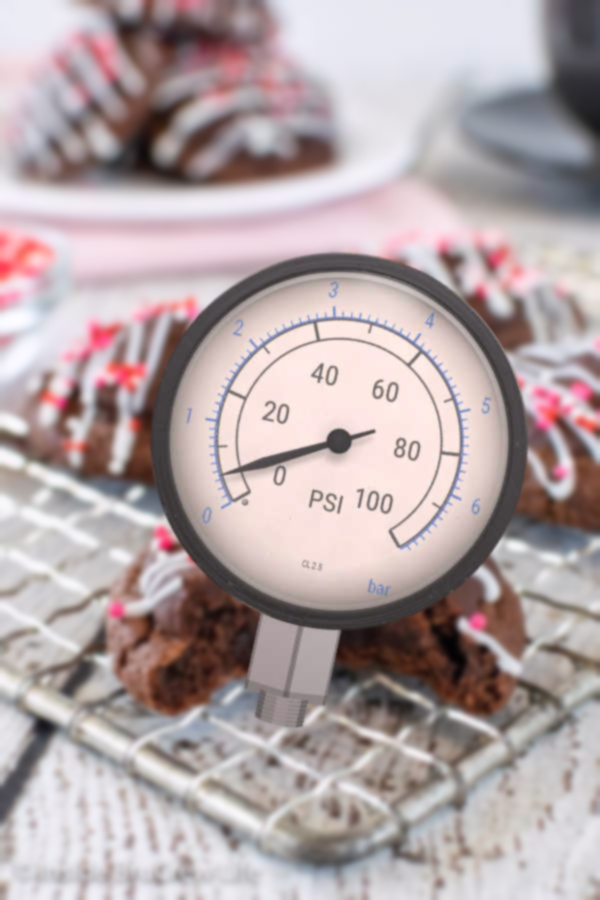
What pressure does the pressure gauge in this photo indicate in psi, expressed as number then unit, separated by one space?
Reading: 5 psi
